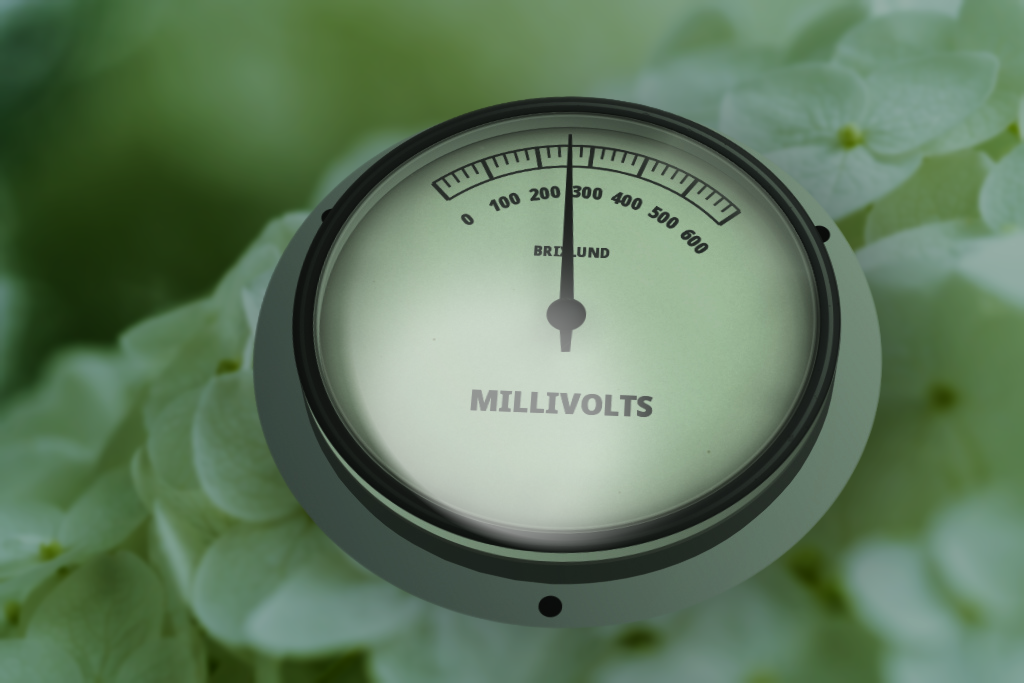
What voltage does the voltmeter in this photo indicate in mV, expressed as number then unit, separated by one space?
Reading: 260 mV
